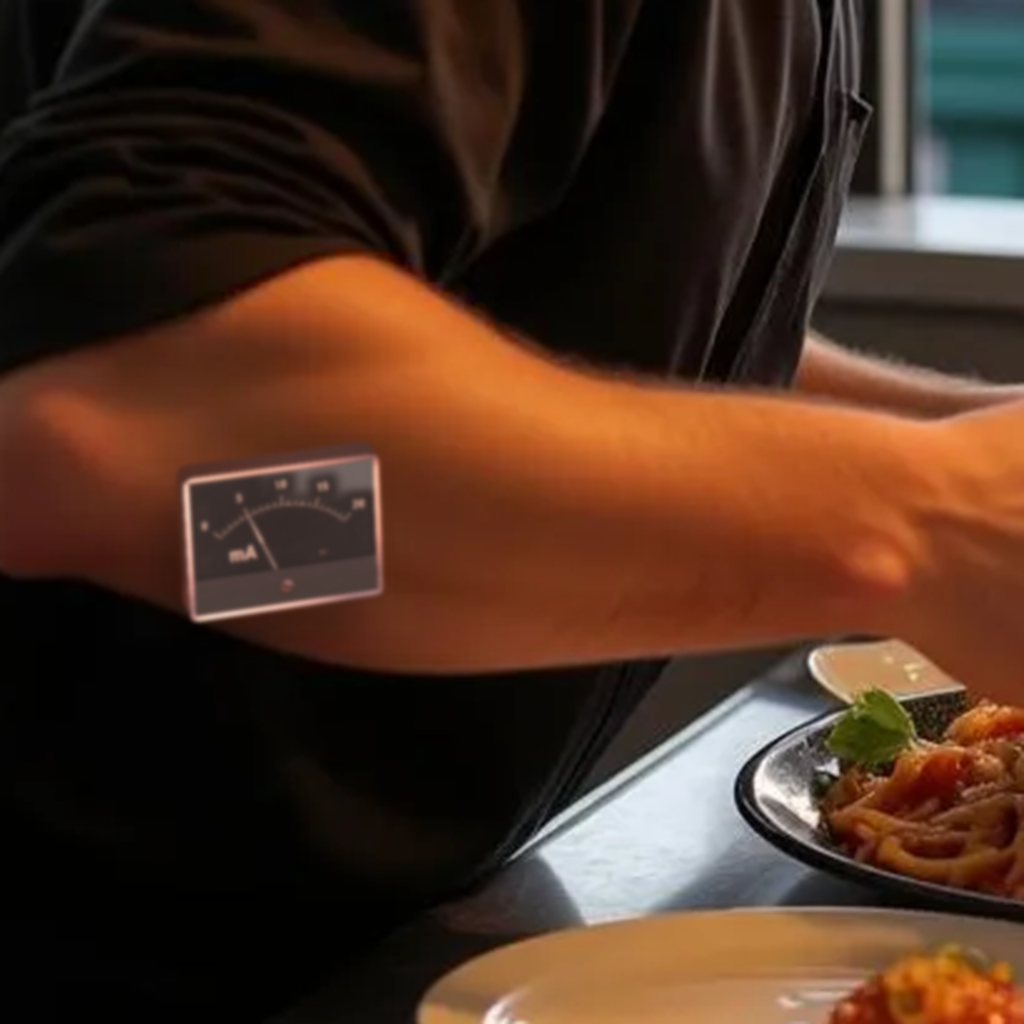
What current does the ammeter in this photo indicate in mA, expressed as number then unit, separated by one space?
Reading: 5 mA
